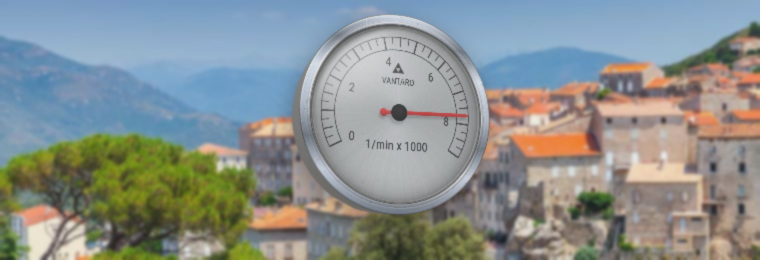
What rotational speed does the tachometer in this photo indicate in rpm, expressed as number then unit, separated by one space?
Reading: 7750 rpm
